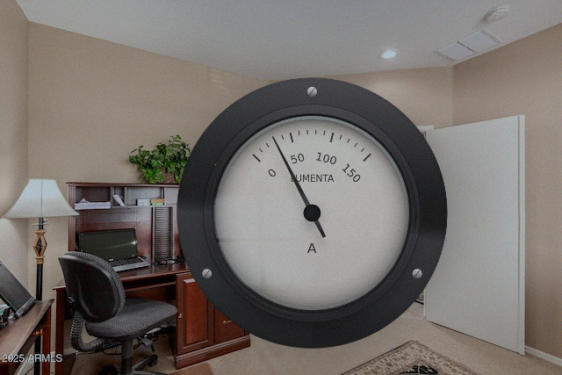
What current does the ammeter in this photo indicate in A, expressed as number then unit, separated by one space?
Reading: 30 A
